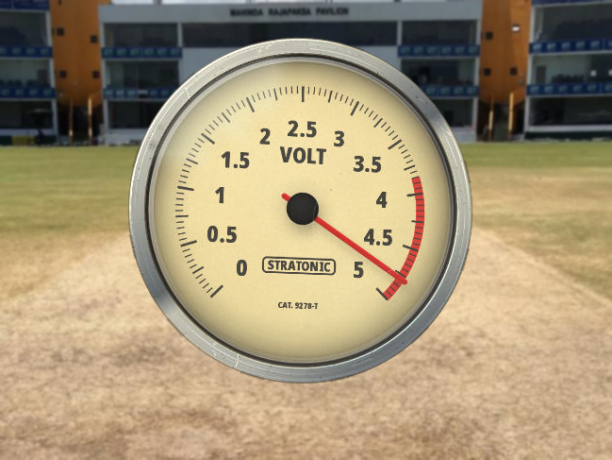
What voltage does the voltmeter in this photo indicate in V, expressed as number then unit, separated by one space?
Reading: 4.8 V
